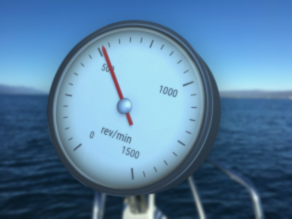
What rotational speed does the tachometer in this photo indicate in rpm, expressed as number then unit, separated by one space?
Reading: 525 rpm
